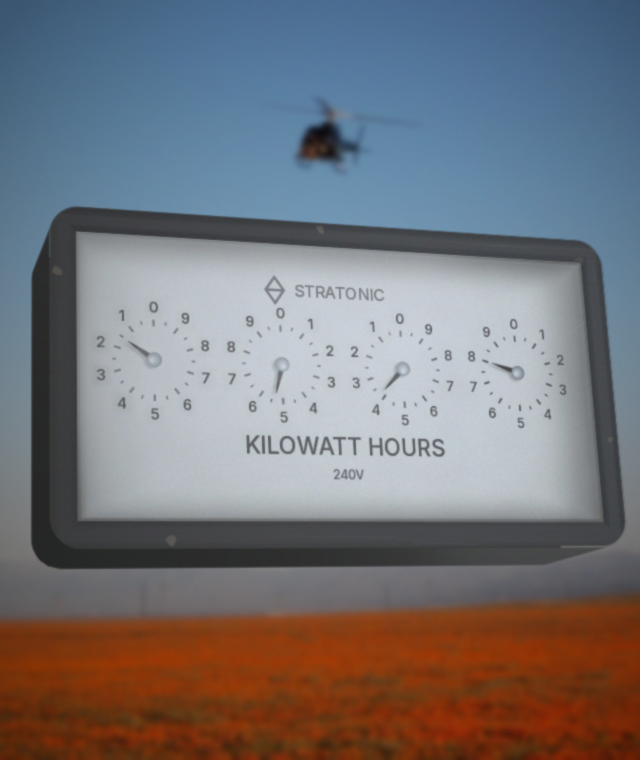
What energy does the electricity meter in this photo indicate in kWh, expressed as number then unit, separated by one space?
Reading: 1538 kWh
